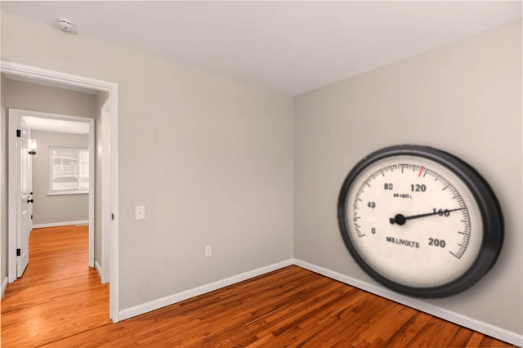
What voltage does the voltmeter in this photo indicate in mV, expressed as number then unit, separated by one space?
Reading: 160 mV
